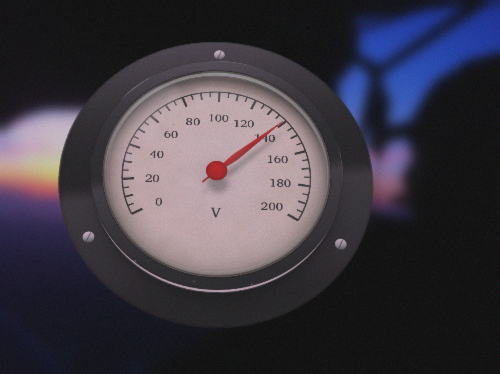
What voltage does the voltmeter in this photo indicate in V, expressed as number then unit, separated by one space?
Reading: 140 V
